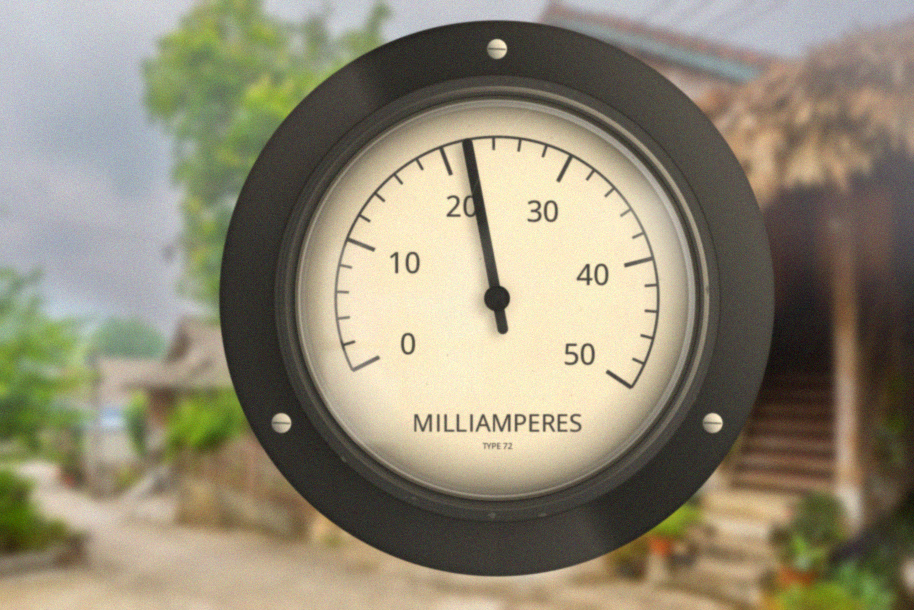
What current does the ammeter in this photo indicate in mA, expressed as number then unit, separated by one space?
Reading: 22 mA
